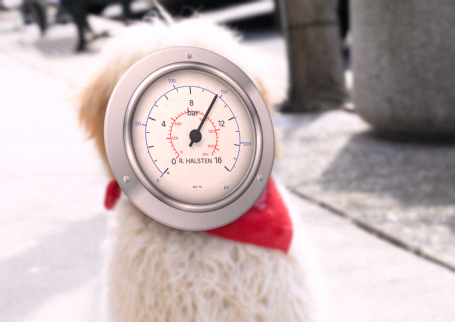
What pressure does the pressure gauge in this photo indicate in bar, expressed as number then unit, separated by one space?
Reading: 10 bar
